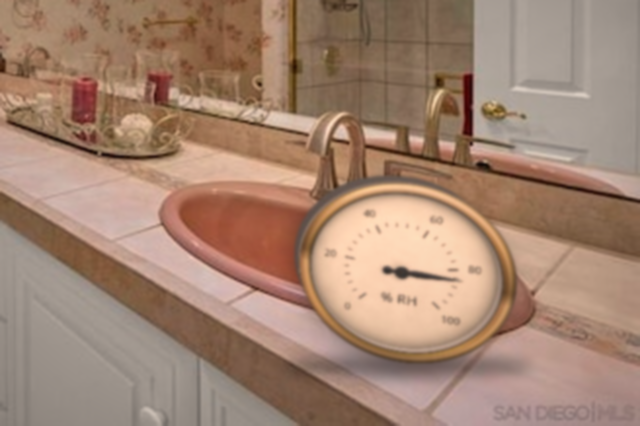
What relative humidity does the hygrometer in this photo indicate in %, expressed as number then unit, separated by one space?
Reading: 84 %
